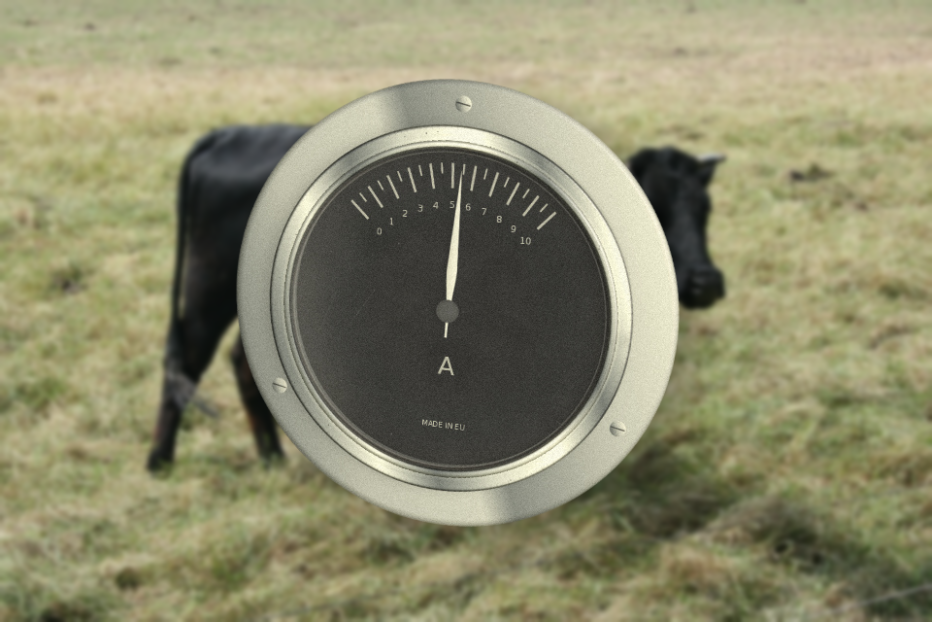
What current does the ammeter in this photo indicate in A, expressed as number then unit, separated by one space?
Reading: 5.5 A
